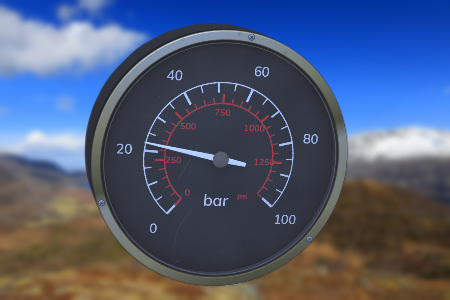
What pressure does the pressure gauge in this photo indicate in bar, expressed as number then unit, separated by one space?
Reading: 22.5 bar
